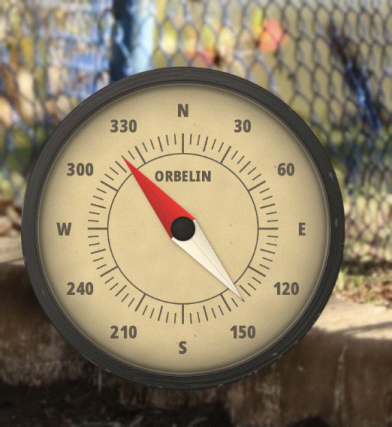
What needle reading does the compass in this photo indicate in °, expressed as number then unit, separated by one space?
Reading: 320 °
